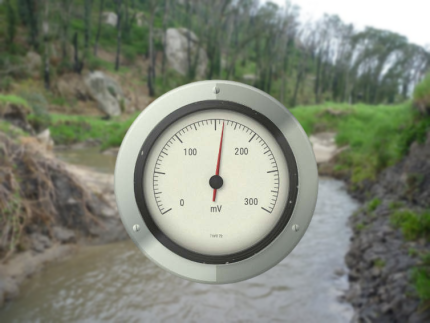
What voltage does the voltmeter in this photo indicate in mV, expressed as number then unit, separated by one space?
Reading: 160 mV
